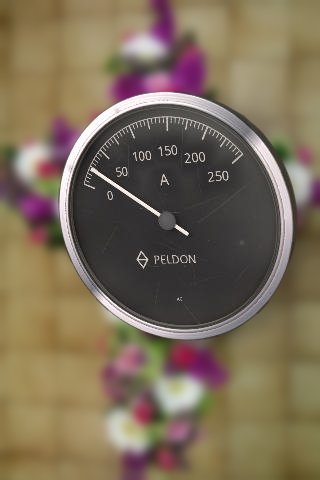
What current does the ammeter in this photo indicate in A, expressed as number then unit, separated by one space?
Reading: 25 A
